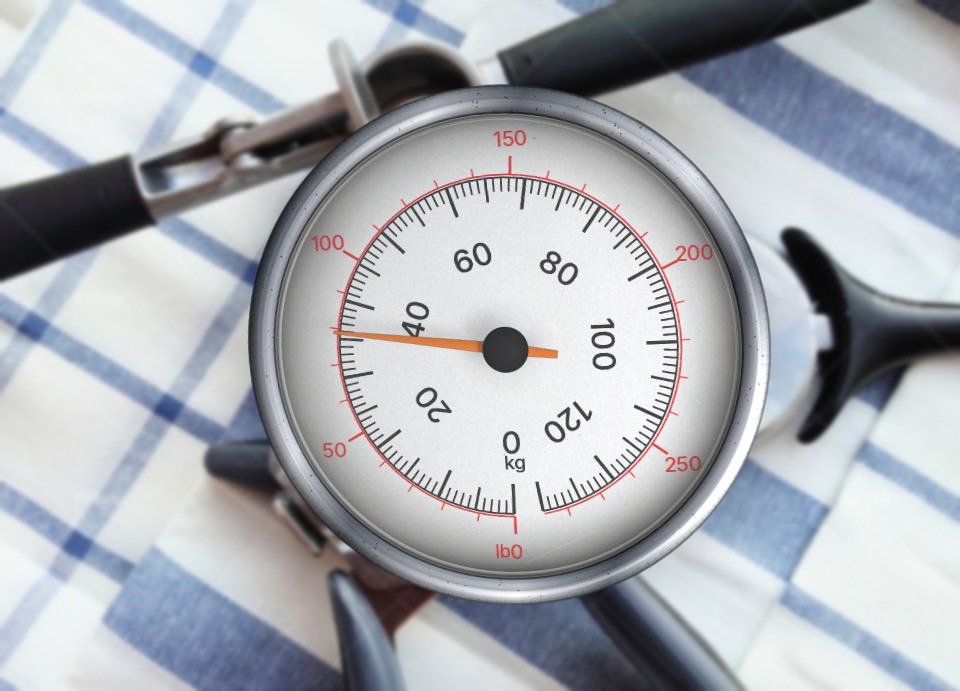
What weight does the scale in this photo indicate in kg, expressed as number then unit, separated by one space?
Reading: 36 kg
